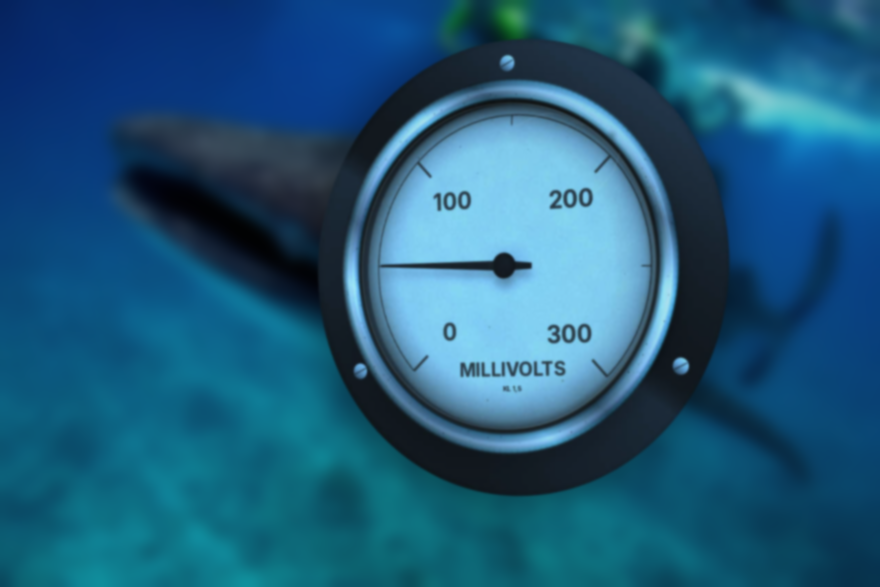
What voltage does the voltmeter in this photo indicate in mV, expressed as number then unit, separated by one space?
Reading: 50 mV
